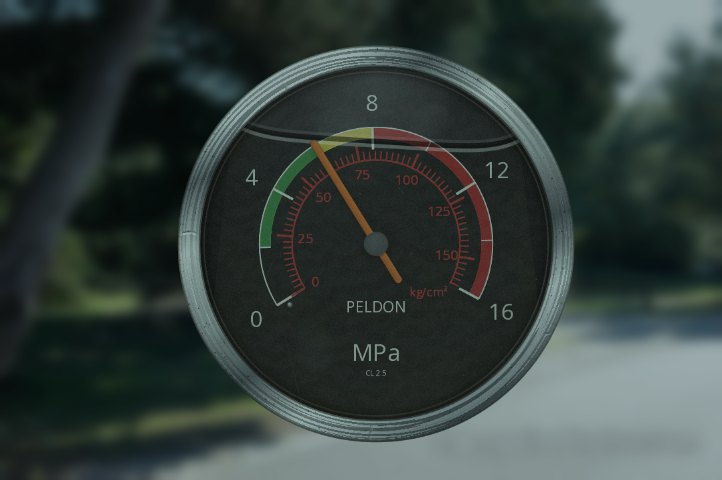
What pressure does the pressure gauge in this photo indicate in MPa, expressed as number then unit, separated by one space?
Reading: 6 MPa
